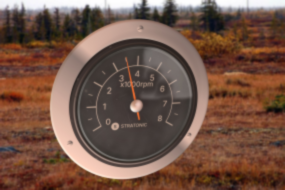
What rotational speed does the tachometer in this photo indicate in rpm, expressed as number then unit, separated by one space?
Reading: 3500 rpm
